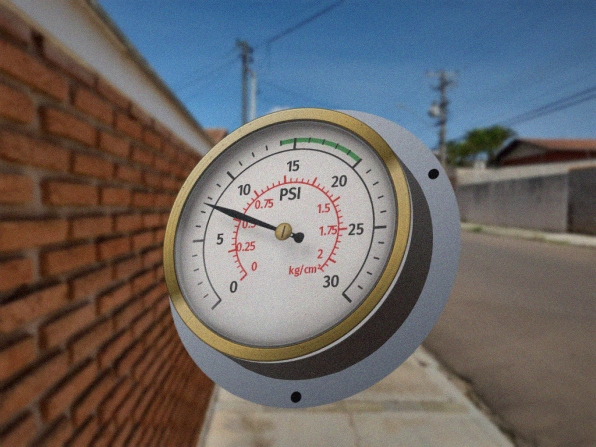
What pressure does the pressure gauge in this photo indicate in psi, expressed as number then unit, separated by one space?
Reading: 7.5 psi
